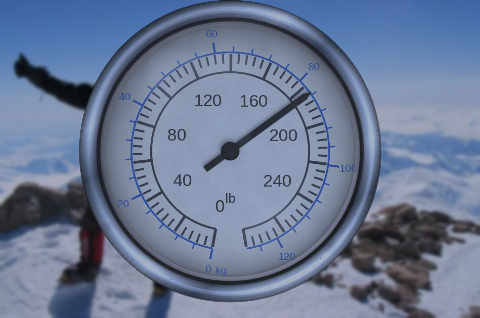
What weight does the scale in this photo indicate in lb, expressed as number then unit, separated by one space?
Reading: 184 lb
